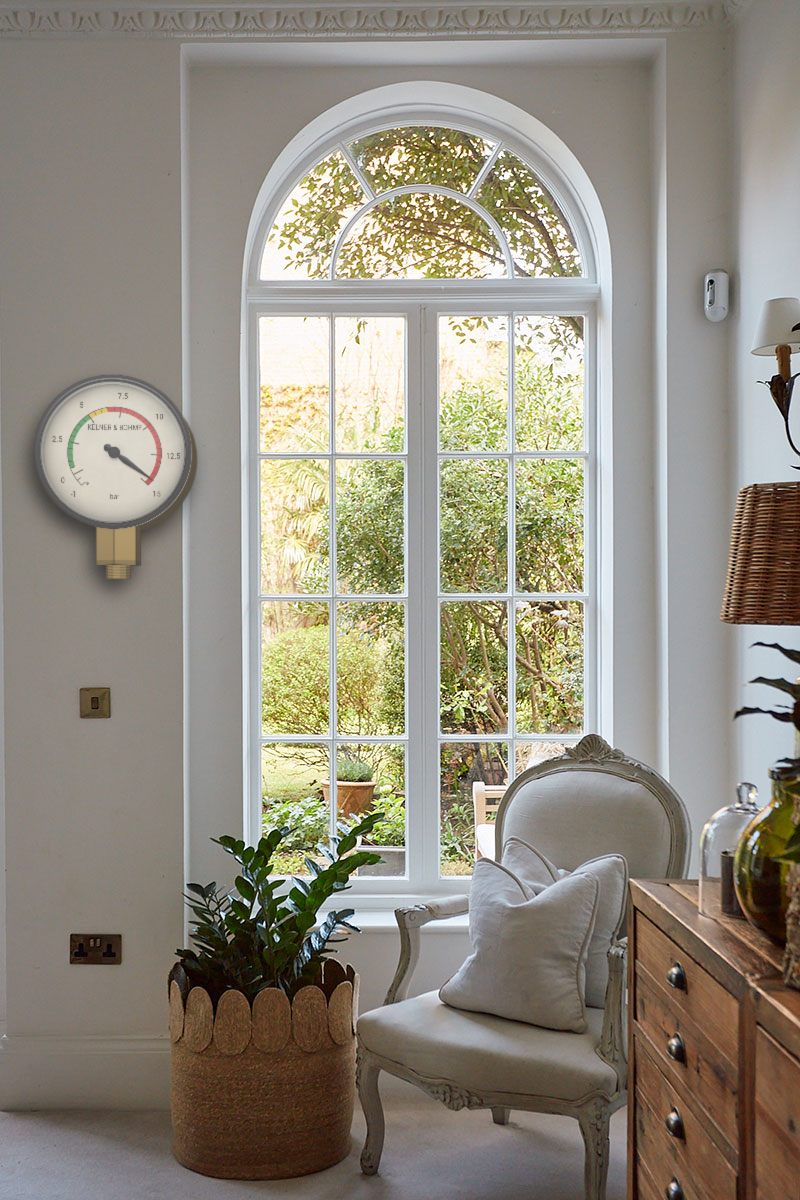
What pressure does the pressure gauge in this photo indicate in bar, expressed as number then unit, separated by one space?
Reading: 14.5 bar
